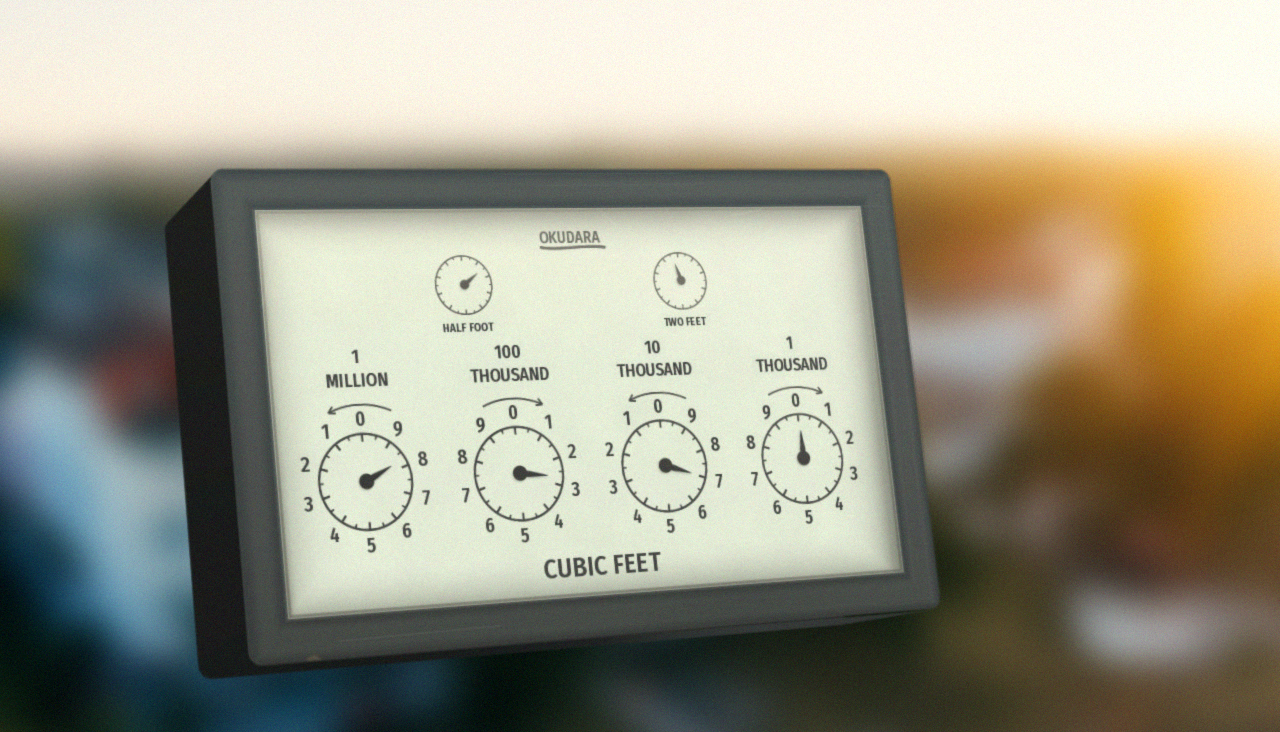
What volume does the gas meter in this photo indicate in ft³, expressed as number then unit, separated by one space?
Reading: 827000 ft³
